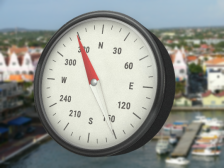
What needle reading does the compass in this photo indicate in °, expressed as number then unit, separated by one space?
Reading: 330 °
